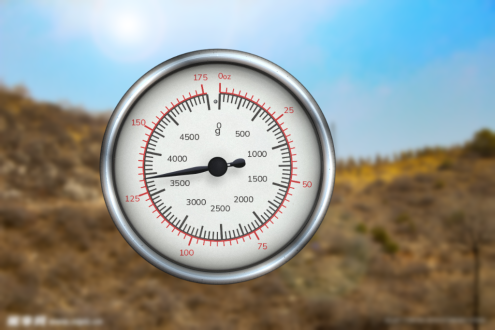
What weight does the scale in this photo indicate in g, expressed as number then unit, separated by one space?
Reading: 3700 g
